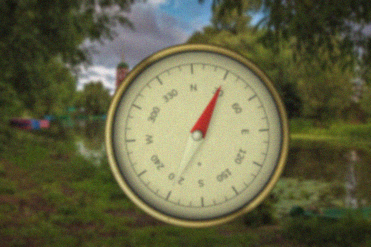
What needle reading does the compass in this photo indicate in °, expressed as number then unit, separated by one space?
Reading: 30 °
